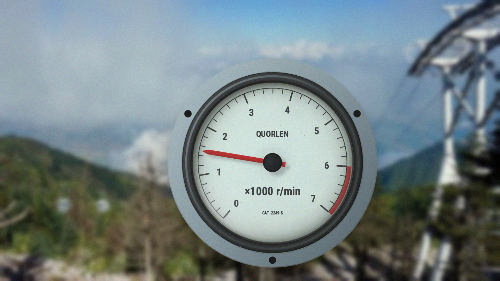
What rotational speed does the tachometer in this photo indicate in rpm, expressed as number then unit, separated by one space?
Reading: 1500 rpm
